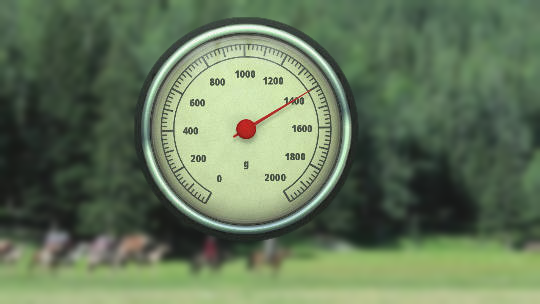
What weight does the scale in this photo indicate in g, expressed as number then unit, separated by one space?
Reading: 1400 g
